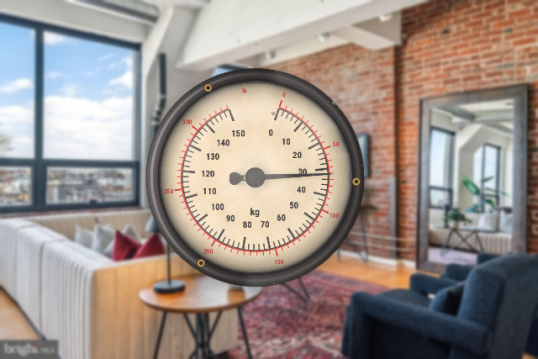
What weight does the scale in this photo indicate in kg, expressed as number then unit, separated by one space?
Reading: 32 kg
